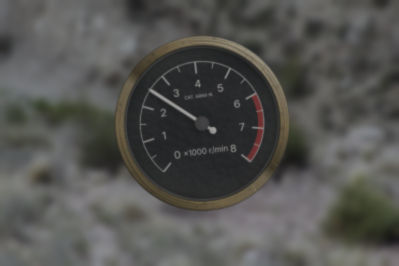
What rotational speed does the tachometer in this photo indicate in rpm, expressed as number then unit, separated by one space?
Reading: 2500 rpm
